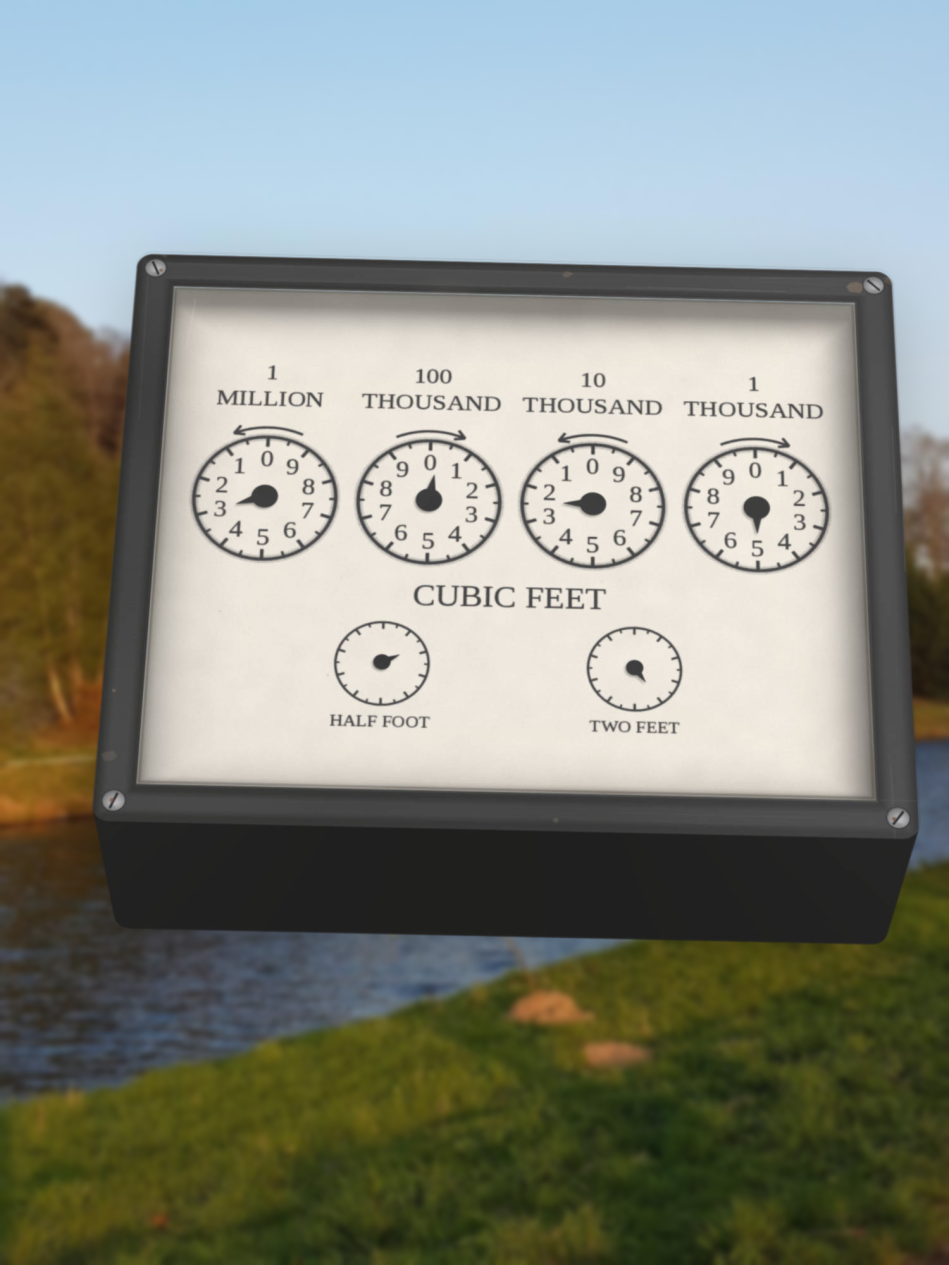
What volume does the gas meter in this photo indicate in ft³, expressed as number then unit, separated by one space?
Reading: 302500 ft³
